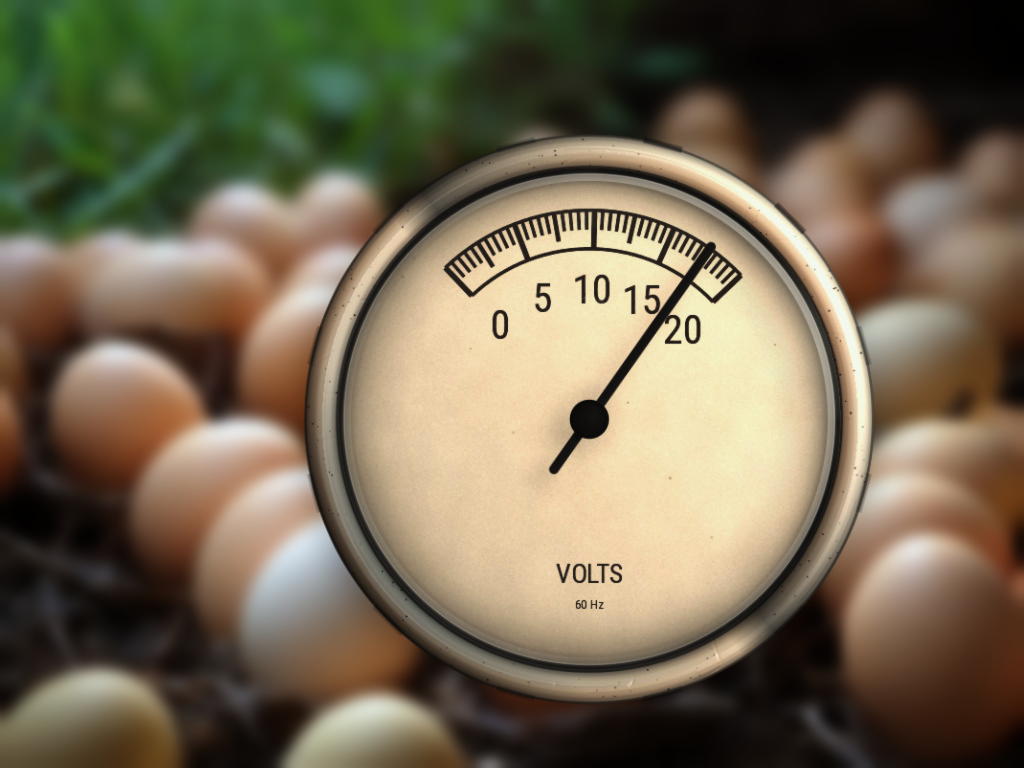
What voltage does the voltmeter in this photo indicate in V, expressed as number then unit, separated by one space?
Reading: 17.5 V
